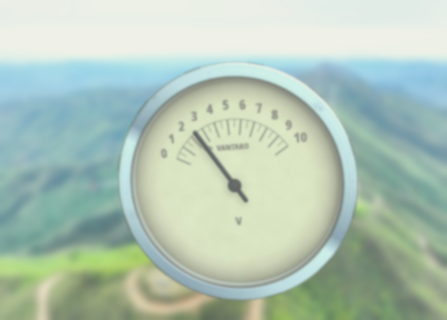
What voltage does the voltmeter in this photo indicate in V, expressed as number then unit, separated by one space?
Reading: 2.5 V
